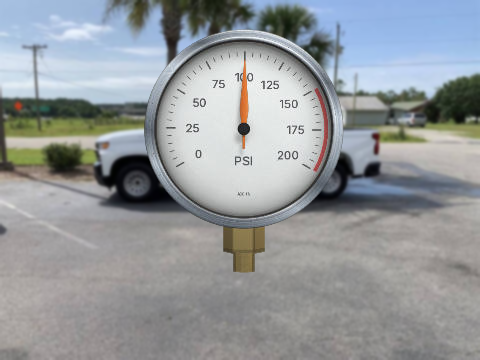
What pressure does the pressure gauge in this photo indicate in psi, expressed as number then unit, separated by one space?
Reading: 100 psi
